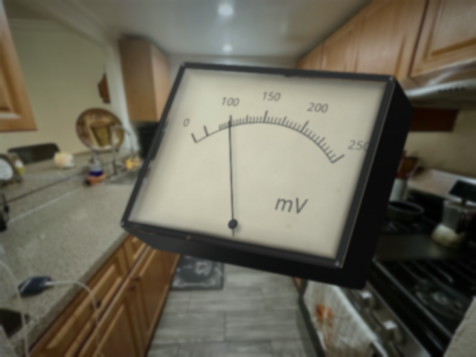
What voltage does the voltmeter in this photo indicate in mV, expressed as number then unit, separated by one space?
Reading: 100 mV
